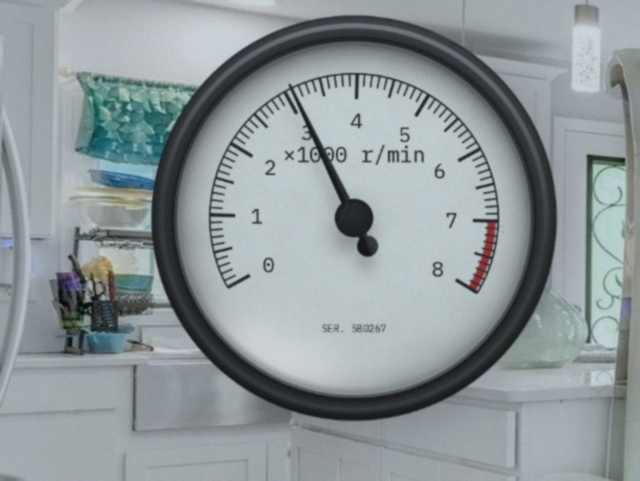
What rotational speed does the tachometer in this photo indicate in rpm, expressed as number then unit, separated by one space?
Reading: 3100 rpm
